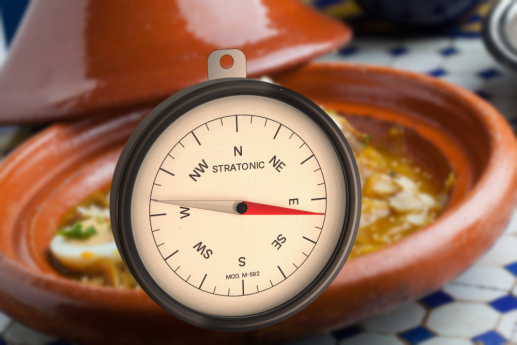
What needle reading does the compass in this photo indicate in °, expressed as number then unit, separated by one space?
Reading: 100 °
